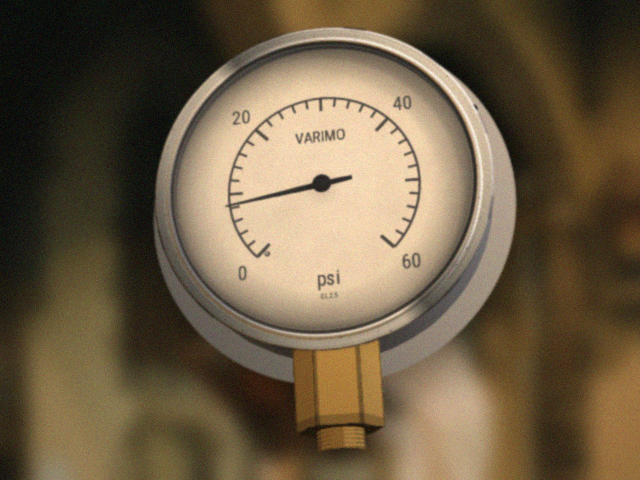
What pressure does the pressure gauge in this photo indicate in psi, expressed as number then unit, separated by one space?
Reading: 8 psi
